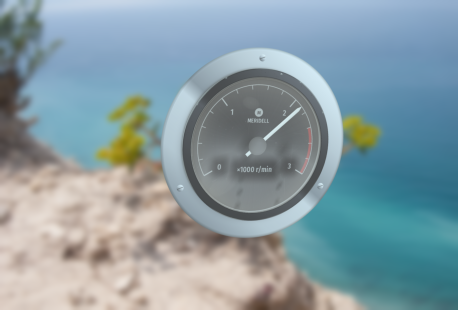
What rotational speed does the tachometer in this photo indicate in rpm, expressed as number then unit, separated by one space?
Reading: 2100 rpm
